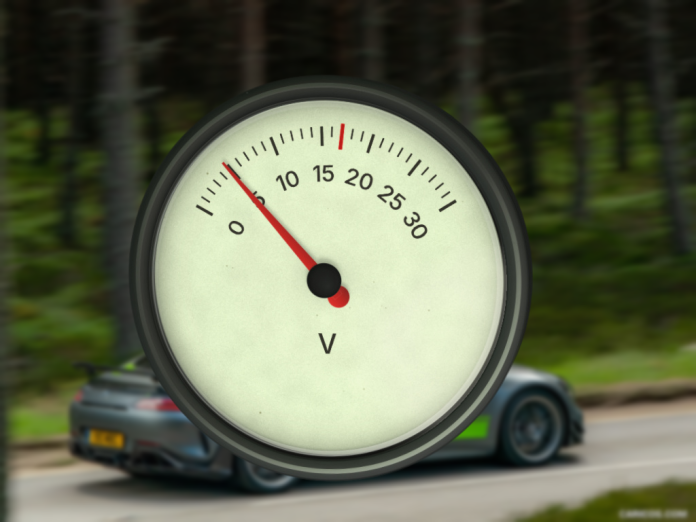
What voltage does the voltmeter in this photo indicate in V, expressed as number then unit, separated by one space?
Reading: 5 V
